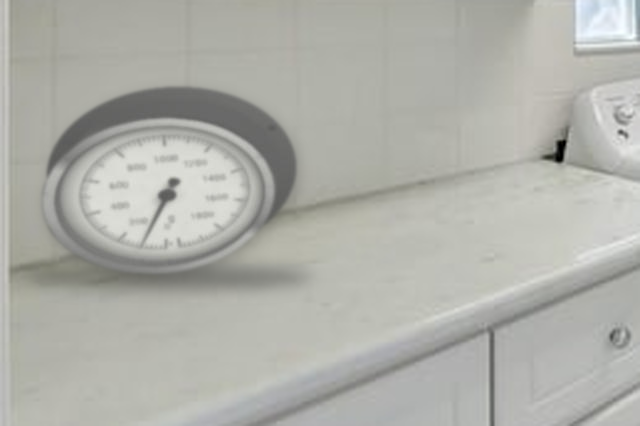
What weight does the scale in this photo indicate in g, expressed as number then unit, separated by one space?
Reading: 100 g
